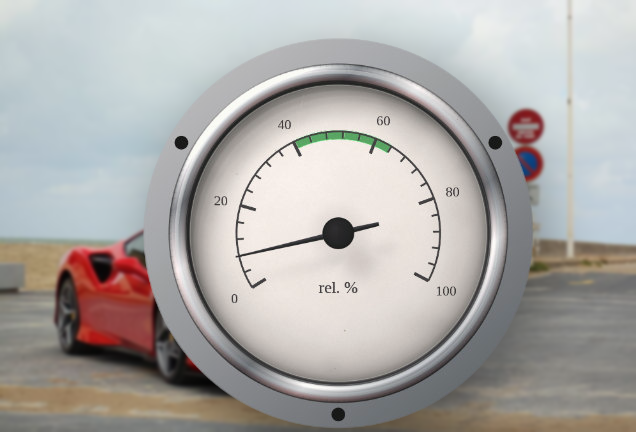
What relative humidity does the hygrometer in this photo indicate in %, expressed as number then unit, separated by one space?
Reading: 8 %
